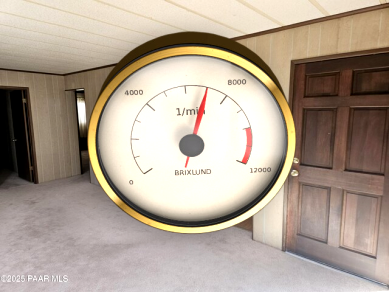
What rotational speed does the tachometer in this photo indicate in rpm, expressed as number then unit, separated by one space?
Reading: 7000 rpm
